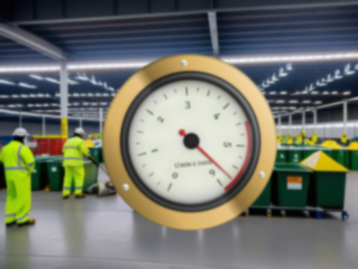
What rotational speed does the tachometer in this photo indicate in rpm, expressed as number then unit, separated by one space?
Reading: 5750 rpm
